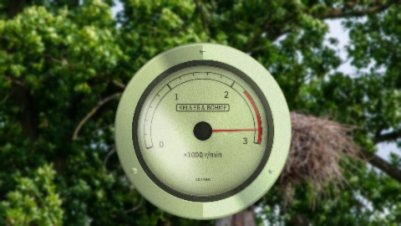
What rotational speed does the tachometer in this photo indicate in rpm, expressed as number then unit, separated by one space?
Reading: 2800 rpm
